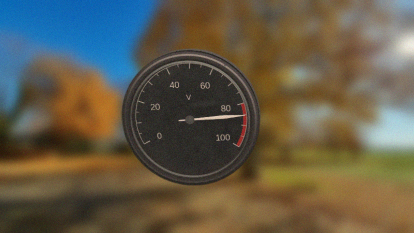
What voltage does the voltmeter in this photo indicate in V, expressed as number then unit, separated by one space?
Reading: 85 V
